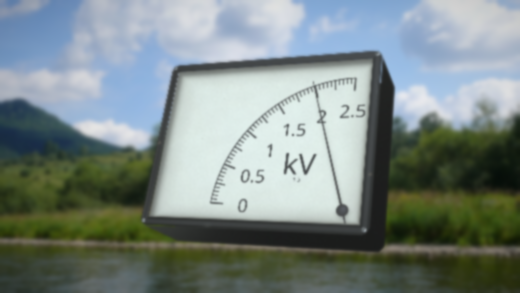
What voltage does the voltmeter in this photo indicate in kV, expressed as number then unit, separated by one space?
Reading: 2 kV
